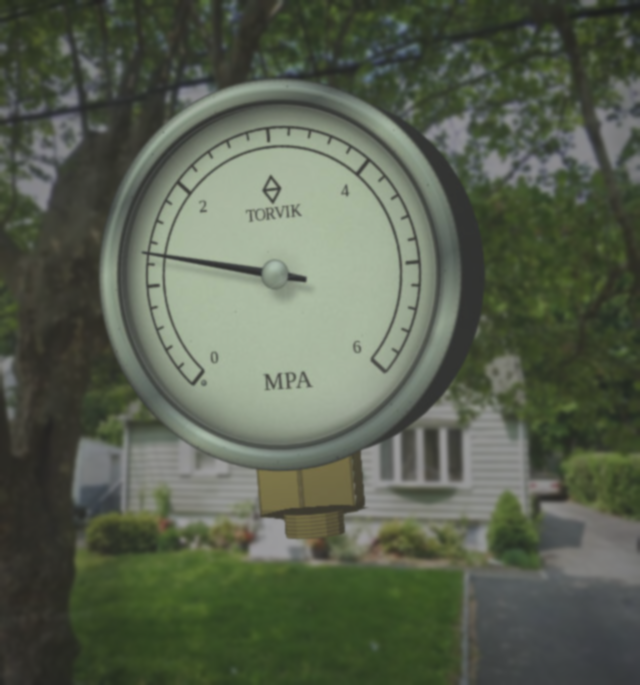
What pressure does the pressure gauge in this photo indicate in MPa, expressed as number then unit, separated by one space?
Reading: 1.3 MPa
